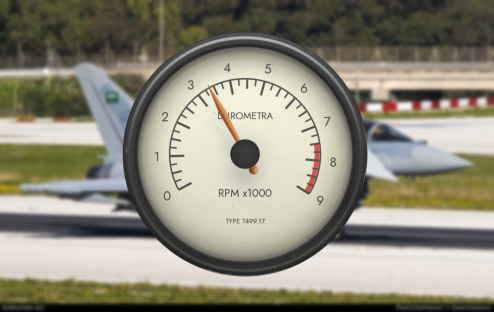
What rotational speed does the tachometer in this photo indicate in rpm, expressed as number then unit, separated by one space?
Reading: 3375 rpm
